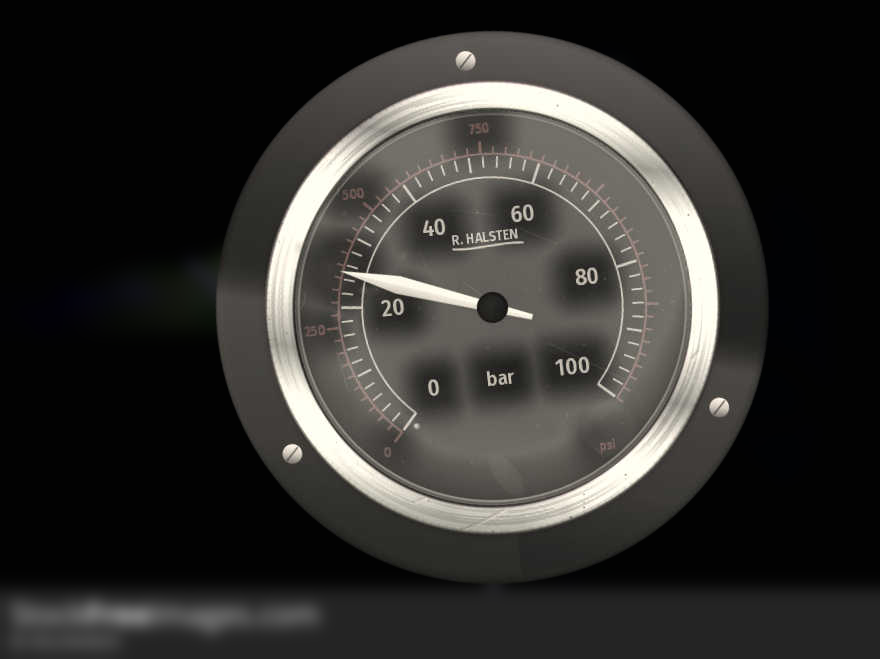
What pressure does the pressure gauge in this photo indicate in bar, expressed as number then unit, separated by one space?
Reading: 25 bar
